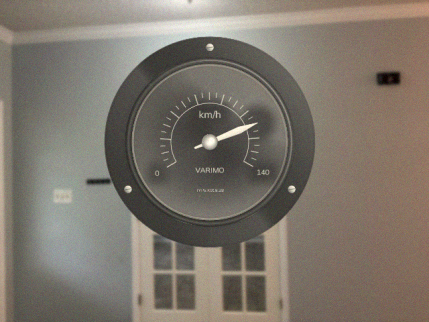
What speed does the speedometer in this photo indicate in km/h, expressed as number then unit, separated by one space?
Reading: 110 km/h
